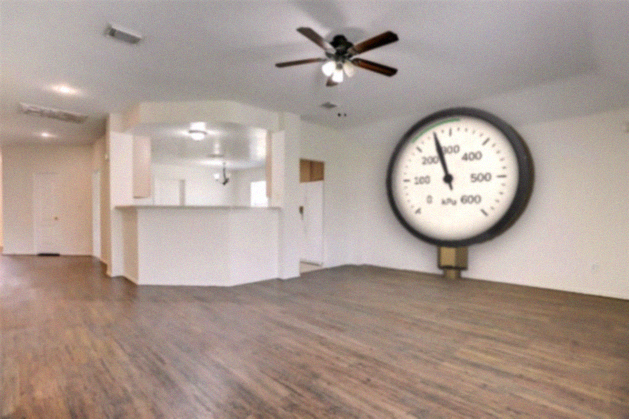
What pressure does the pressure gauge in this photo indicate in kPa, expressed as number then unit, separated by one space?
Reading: 260 kPa
